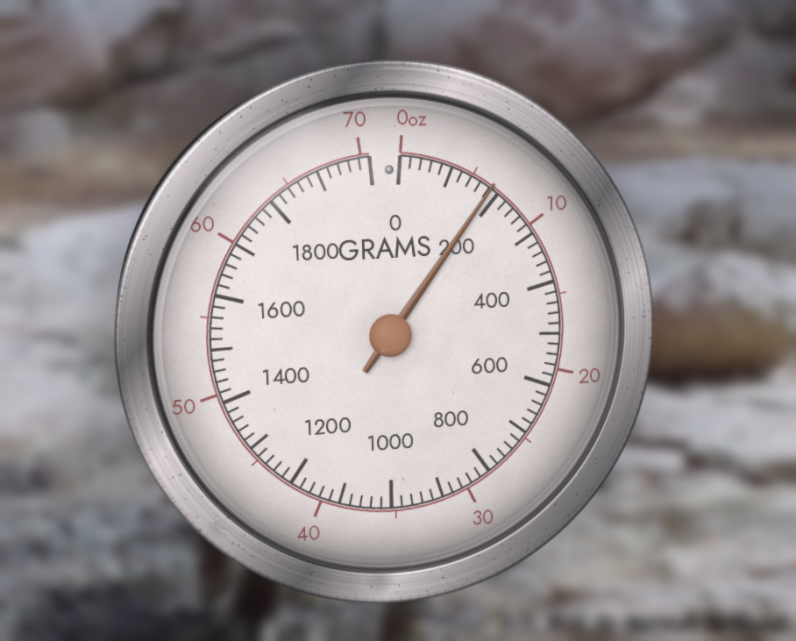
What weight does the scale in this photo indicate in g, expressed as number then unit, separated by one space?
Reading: 180 g
